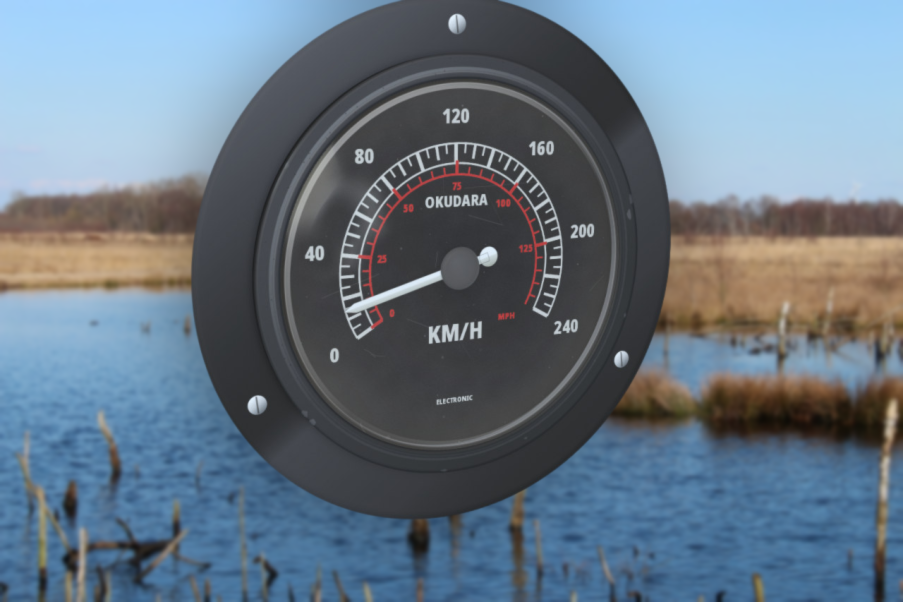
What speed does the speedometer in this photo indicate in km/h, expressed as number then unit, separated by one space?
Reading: 15 km/h
